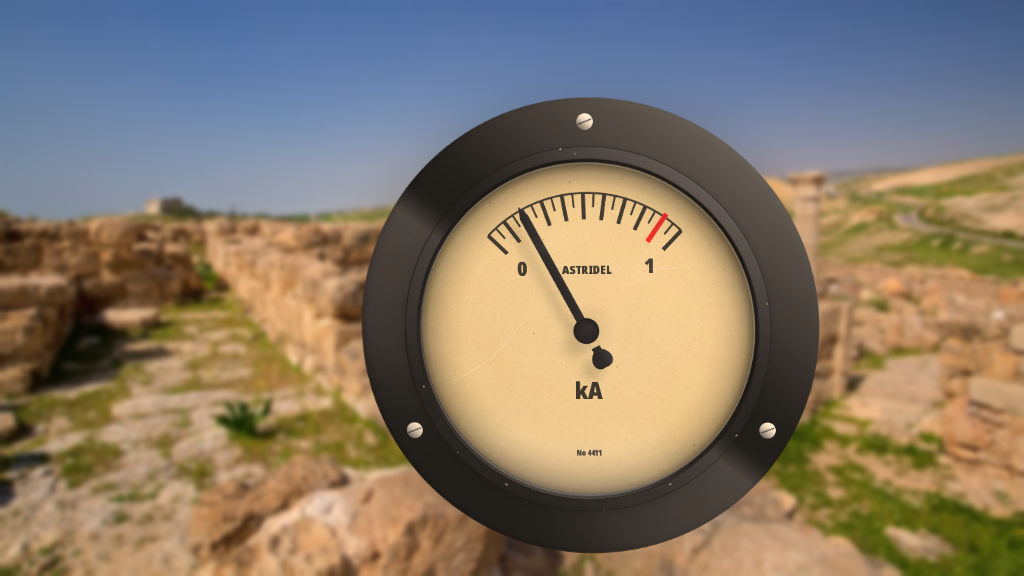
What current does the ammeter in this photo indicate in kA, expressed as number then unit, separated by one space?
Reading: 0.2 kA
